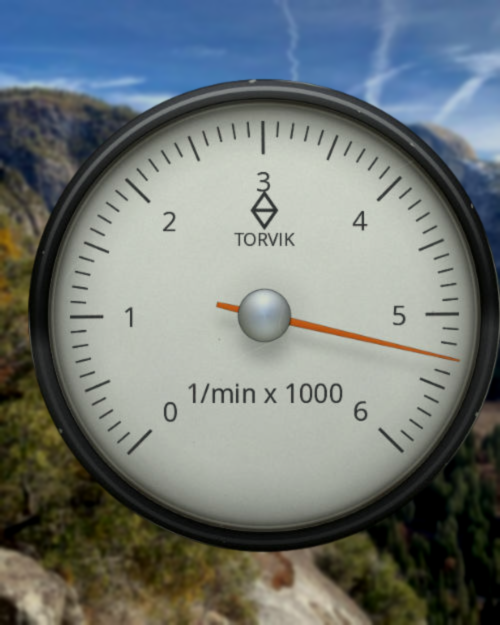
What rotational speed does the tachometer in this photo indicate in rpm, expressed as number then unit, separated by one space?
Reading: 5300 rpm
